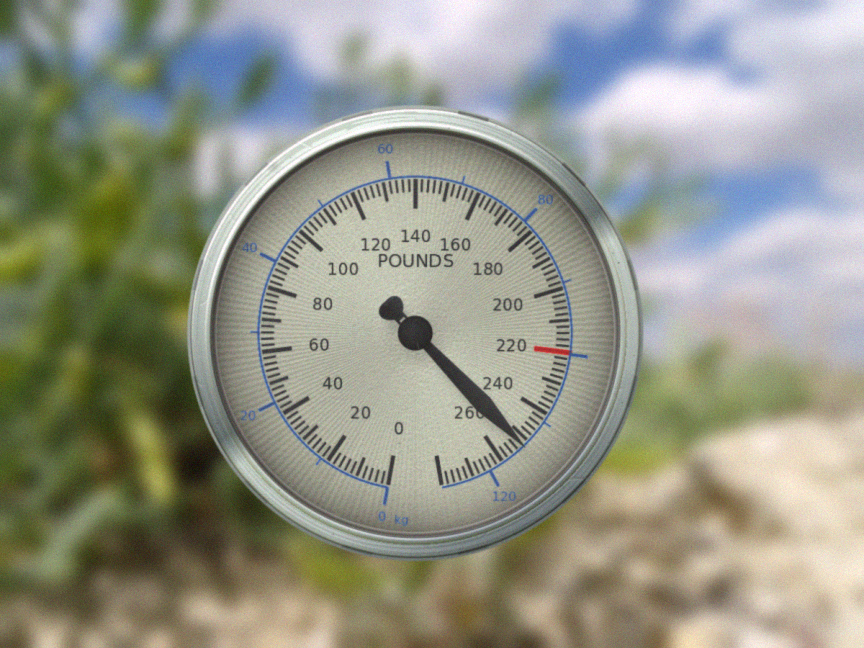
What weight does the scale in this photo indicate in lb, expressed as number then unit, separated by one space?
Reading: 252 lb
